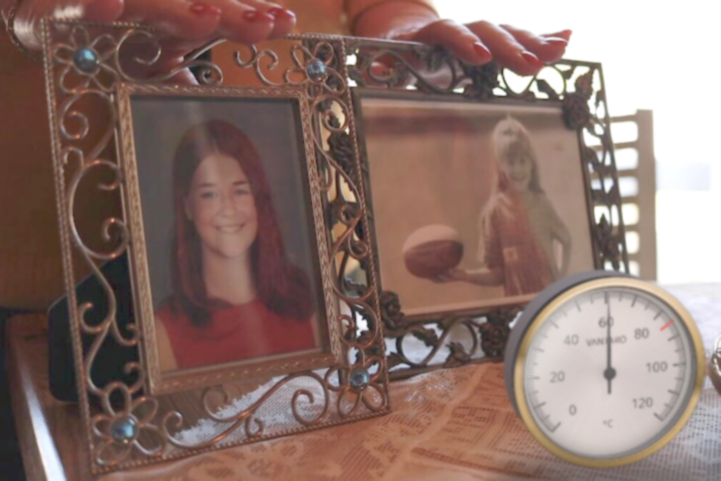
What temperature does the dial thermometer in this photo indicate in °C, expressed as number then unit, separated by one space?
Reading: 60 °C
